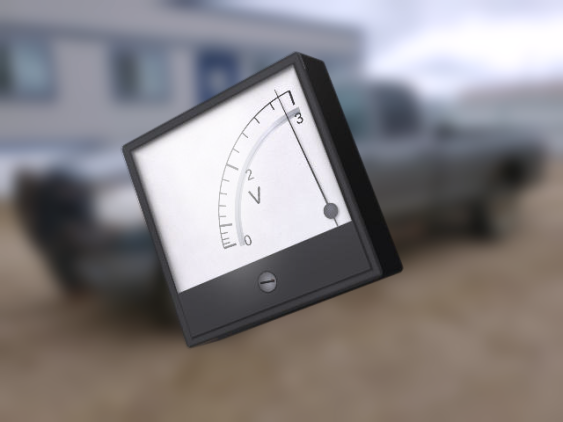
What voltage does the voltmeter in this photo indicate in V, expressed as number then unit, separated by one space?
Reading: 2.9 V
